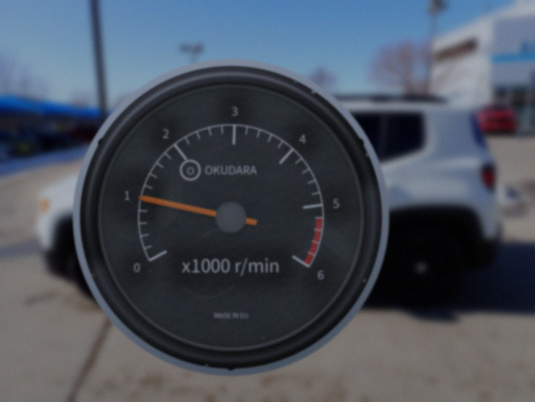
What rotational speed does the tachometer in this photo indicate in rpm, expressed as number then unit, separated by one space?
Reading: 1000 rpm
